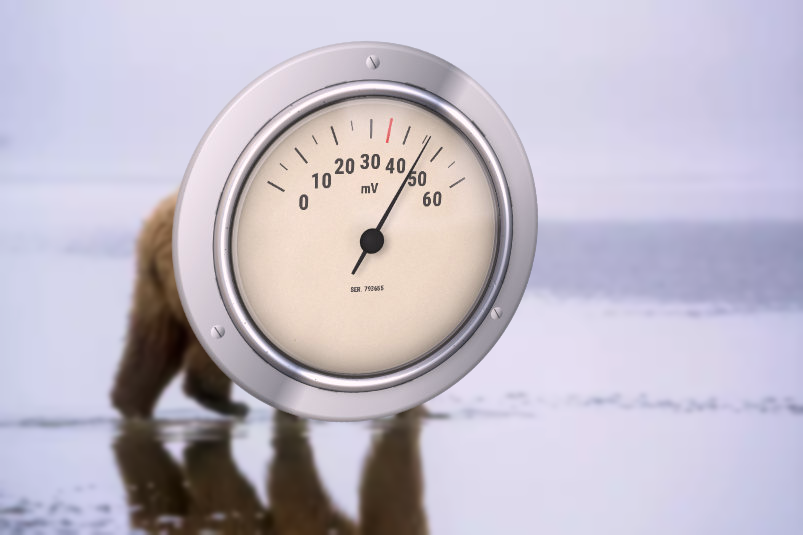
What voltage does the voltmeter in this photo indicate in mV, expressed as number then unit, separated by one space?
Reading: 45 mV
